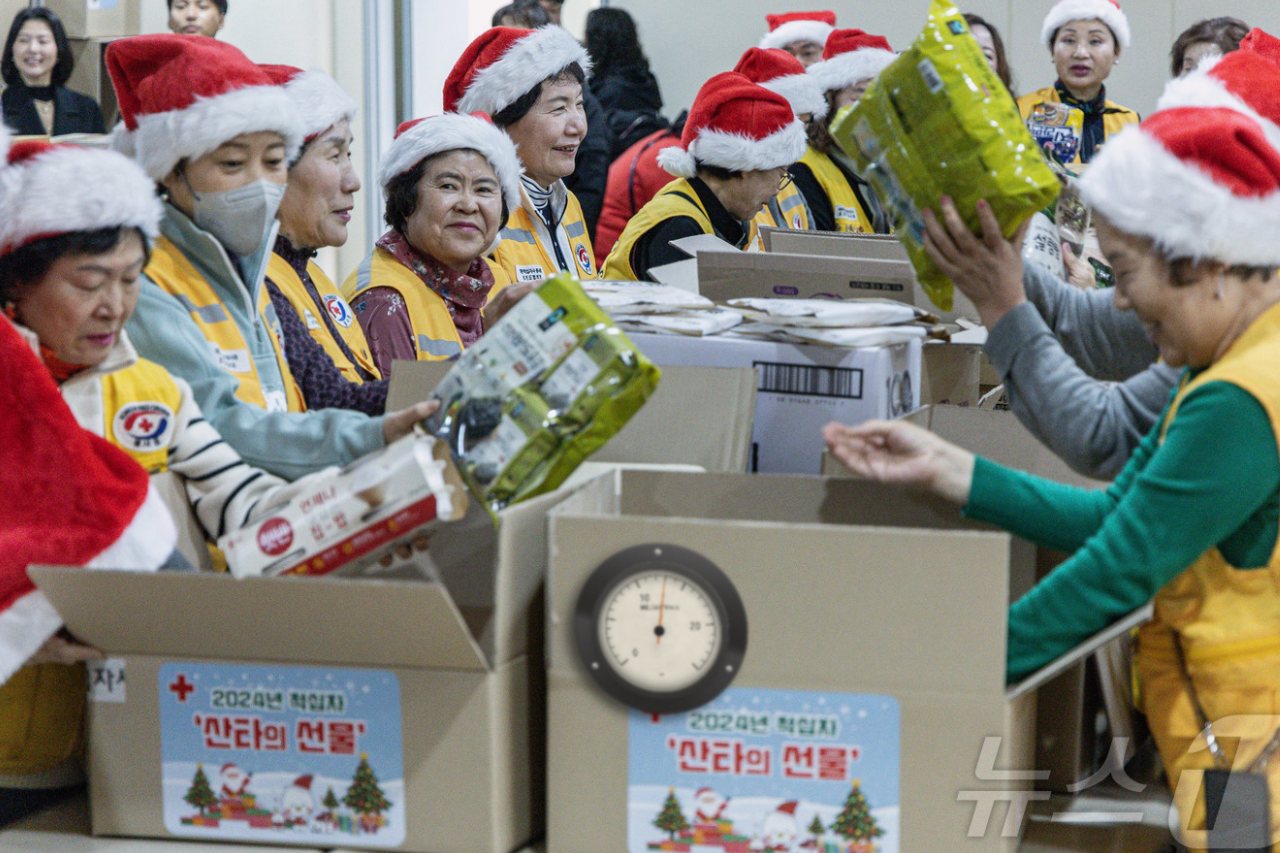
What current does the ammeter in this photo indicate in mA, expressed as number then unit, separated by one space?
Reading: 13 mA
